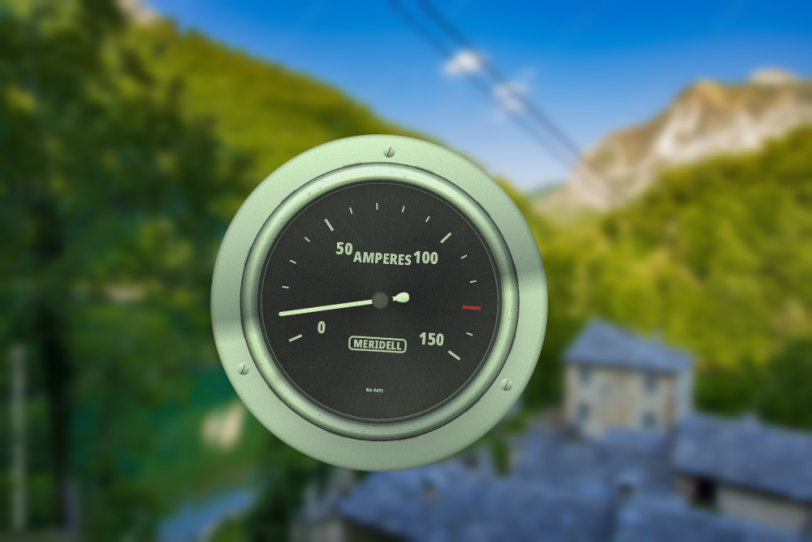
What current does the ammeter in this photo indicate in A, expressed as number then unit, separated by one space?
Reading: 10 A
